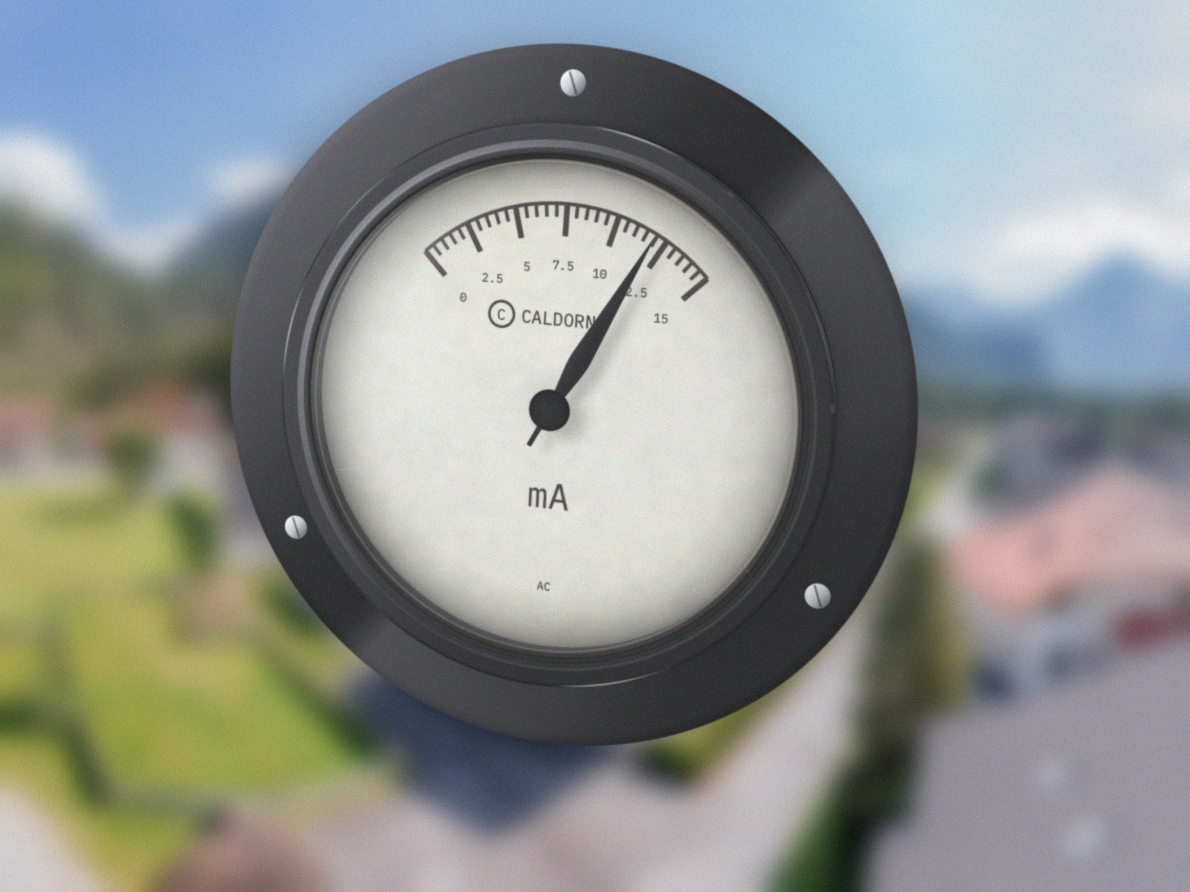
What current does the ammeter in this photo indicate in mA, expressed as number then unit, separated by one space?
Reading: 12 mA
